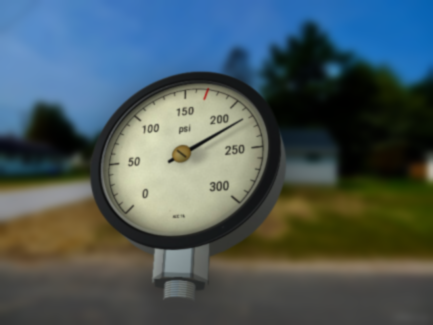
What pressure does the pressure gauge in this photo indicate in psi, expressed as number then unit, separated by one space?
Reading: 220 psi
